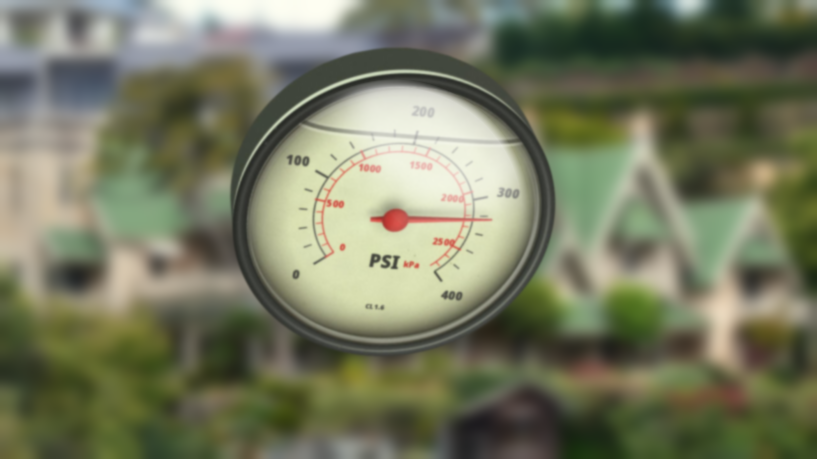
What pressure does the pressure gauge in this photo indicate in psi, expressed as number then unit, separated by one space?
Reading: 320 psi
